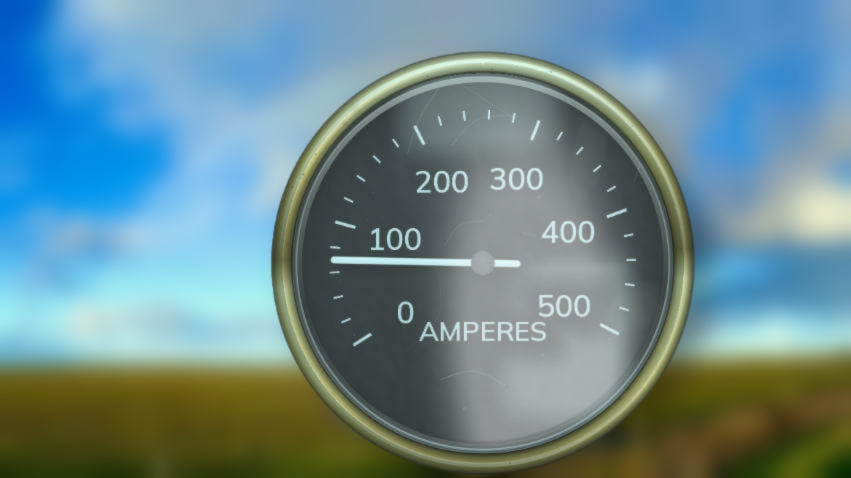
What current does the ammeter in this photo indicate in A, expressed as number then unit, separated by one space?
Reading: 70 A
